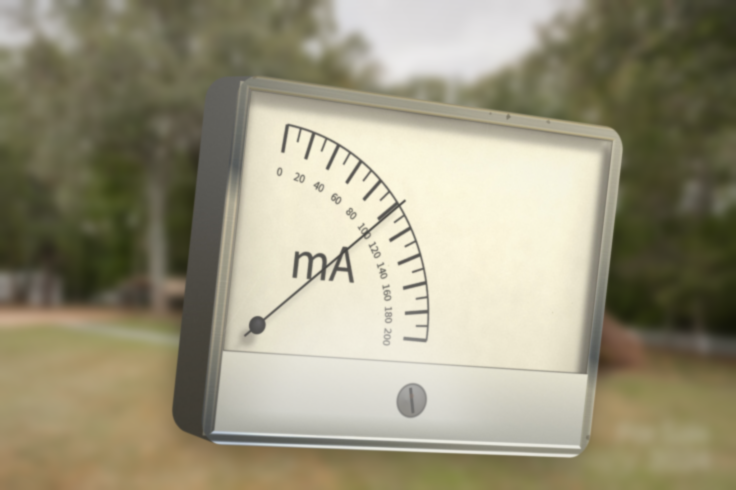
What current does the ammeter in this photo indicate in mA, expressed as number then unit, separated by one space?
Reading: 100 mA
